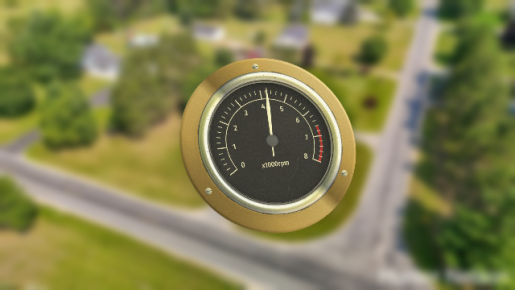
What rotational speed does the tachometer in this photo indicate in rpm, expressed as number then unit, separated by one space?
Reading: 4200 rpm
